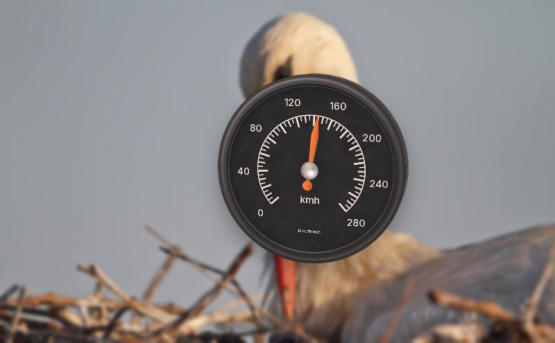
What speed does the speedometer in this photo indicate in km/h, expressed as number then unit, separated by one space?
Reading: 145 km/h
